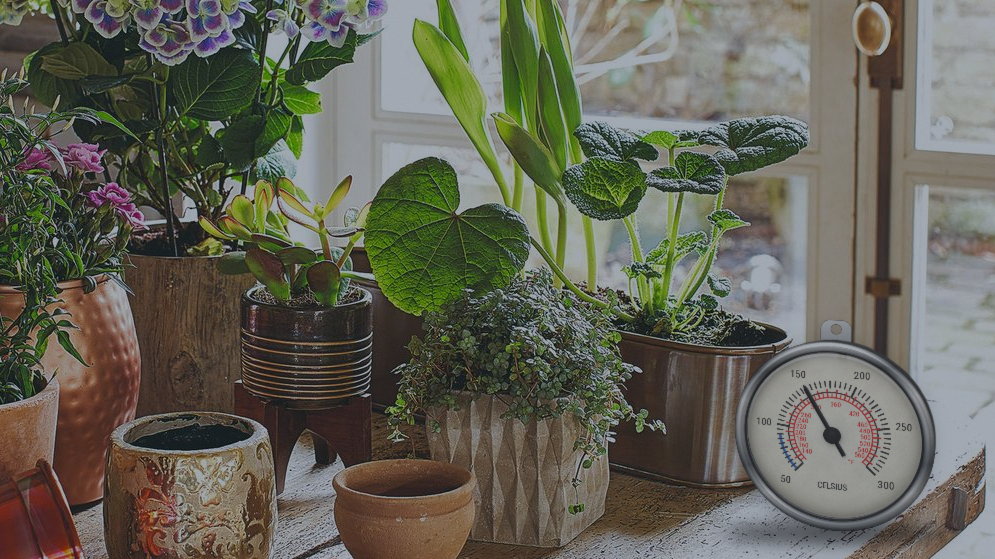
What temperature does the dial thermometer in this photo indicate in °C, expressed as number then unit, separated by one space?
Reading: 150 °C
